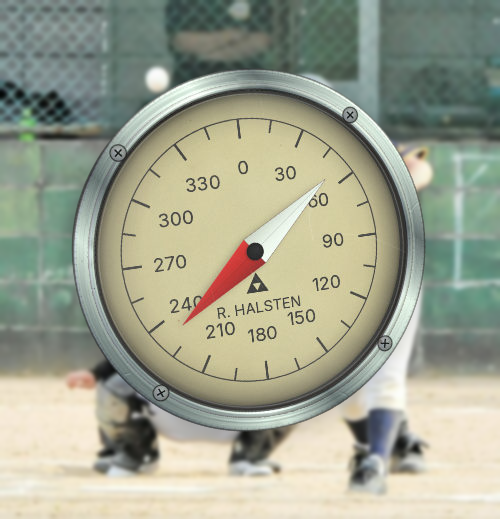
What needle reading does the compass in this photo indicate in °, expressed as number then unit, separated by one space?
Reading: 232.5 °
